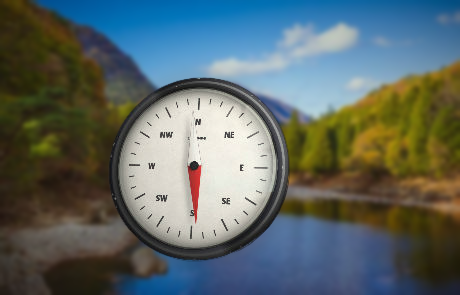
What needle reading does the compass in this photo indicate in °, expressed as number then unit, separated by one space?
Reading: 175 °
